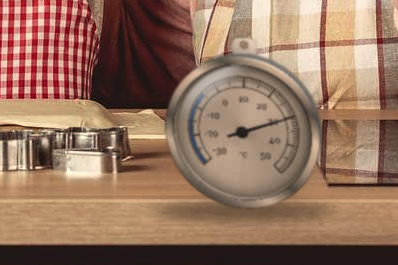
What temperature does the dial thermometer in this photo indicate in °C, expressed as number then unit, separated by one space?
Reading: 30 °C
